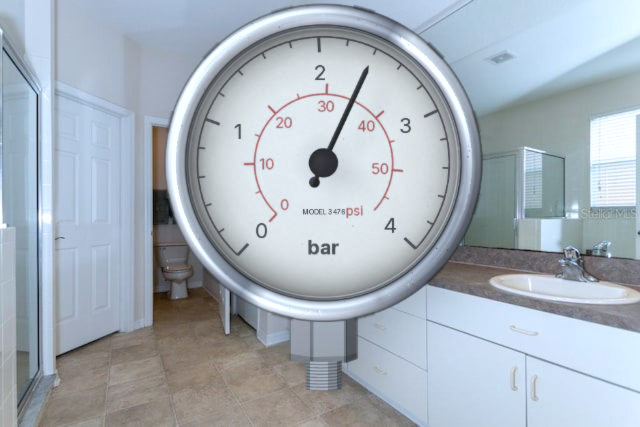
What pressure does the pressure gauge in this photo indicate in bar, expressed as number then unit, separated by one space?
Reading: 2.4 bar
